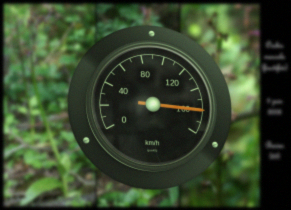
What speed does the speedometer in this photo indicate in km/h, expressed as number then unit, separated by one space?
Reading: 160 km/h
